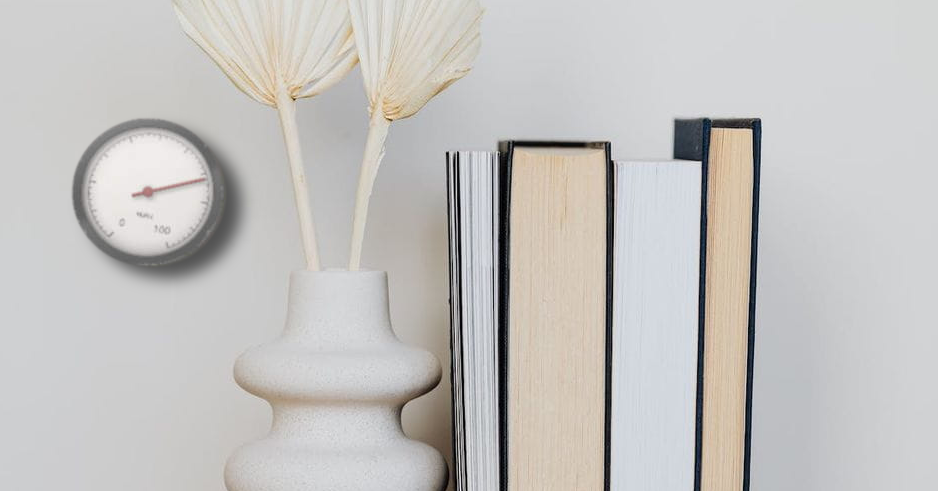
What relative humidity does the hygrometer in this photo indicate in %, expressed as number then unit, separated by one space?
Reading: 72 %
